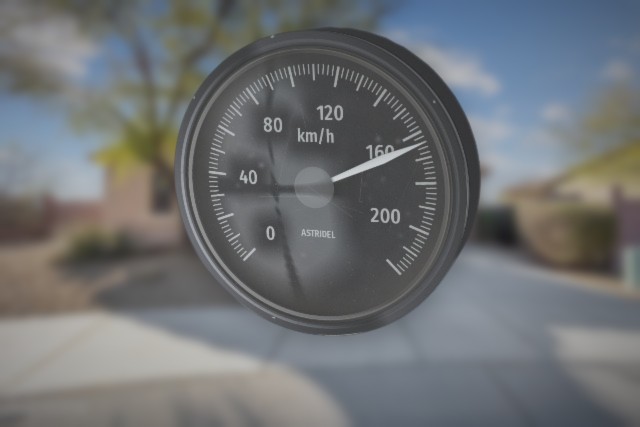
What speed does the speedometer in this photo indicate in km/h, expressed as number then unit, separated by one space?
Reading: 164 km/h
